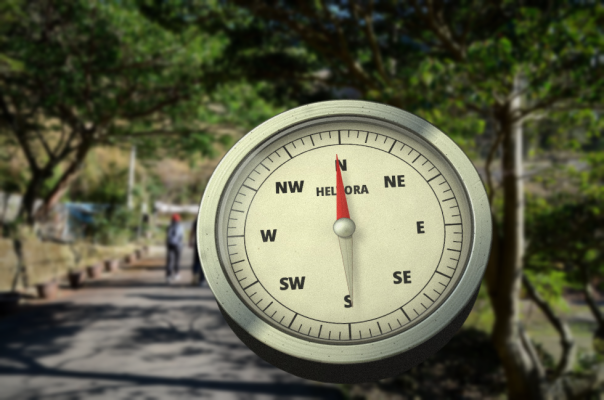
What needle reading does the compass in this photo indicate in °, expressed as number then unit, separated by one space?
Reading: 357.5 °
